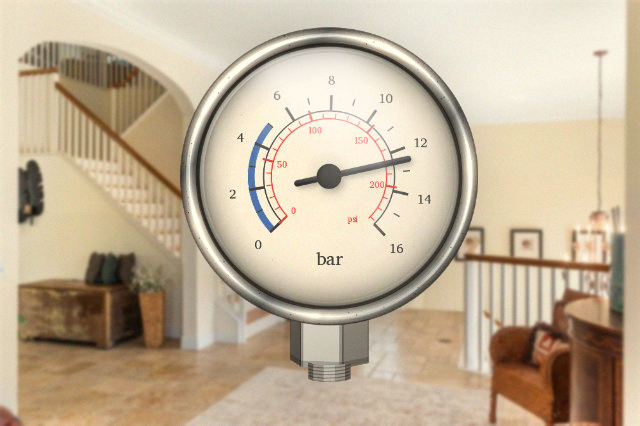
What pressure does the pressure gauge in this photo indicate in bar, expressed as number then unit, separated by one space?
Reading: 12.5 bar
